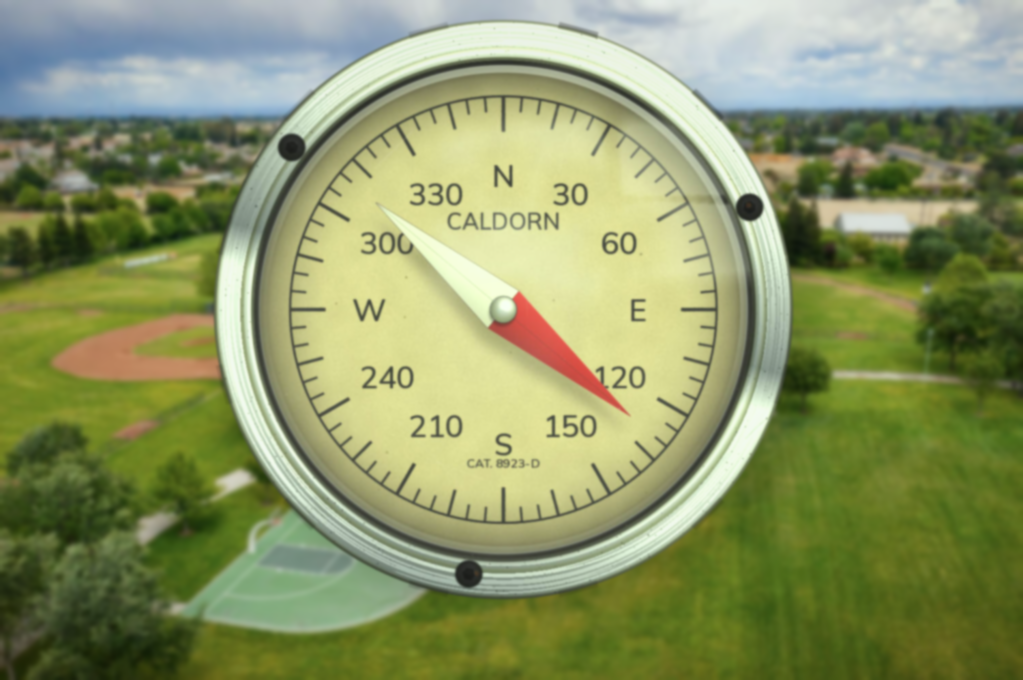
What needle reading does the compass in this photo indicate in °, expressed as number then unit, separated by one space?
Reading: 130 °
